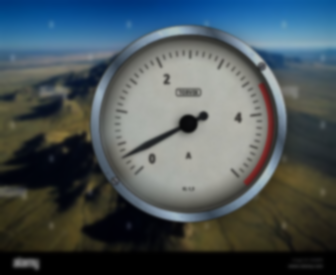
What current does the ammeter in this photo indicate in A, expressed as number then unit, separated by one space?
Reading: 0.3 A
